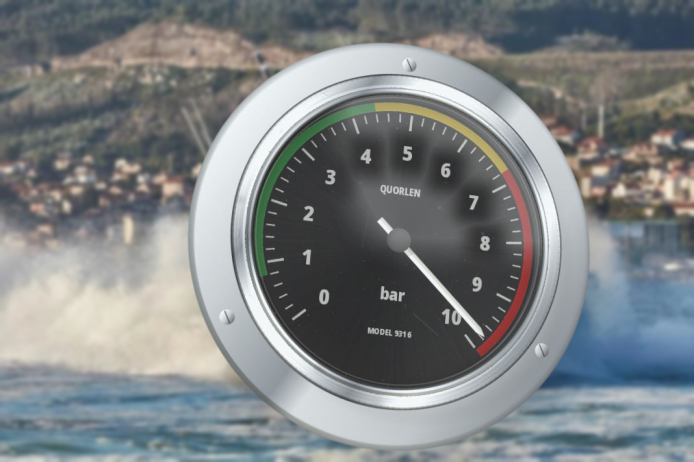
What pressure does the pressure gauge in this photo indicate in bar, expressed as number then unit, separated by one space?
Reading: 9.8 bar
